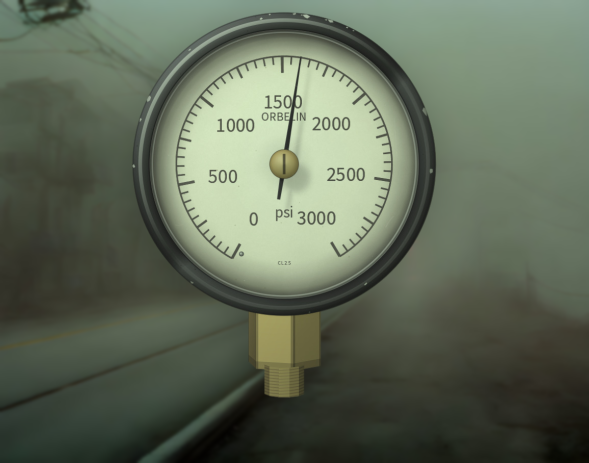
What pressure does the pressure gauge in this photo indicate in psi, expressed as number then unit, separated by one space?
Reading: 1600 psi
